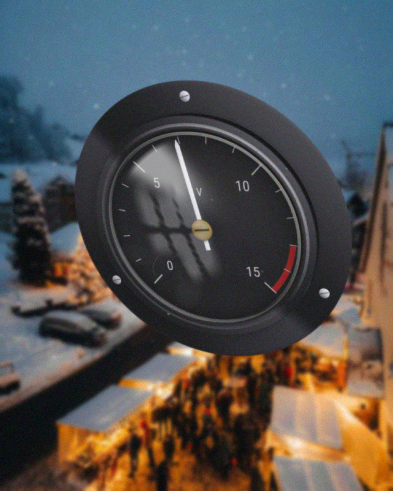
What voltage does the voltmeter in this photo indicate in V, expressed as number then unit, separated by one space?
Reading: 7 V
